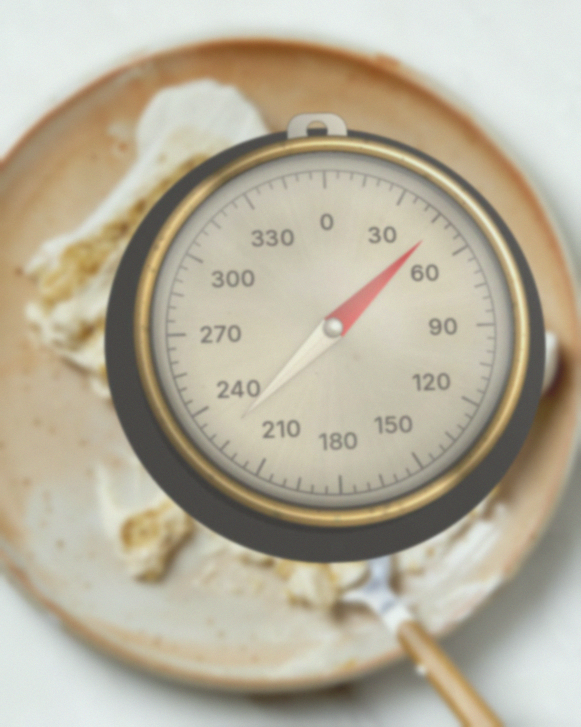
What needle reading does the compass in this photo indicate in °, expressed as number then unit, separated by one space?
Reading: 47.5 °
